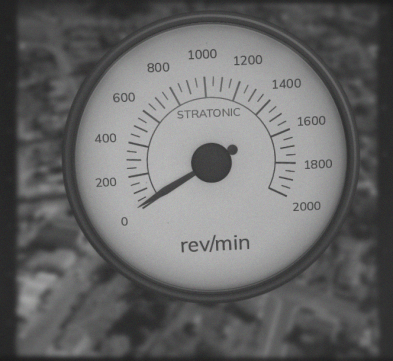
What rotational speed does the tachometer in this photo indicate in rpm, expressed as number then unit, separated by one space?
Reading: 25 rpm
